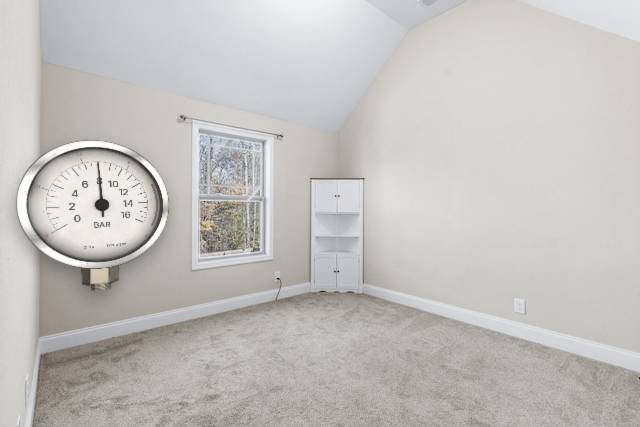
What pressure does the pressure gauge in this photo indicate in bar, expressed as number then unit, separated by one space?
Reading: 8 bar
